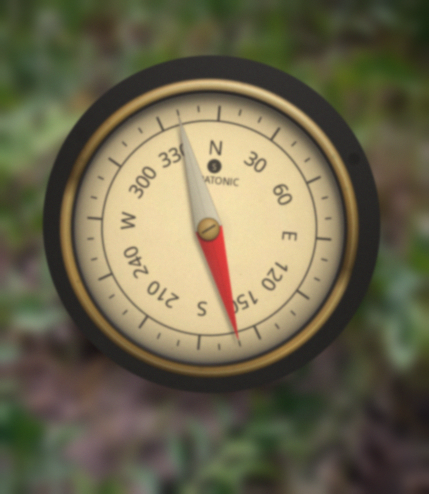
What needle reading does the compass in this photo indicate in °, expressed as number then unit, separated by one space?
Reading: 160 °
